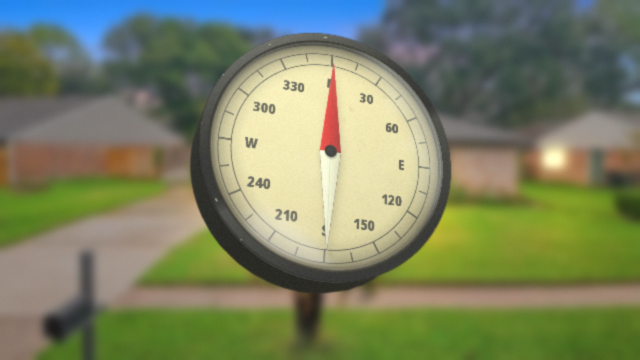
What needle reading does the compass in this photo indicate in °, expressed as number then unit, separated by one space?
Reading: 0 °
